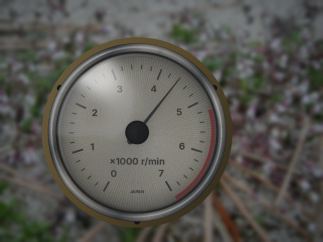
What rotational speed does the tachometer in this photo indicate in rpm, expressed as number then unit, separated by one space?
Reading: 4400 rpm
